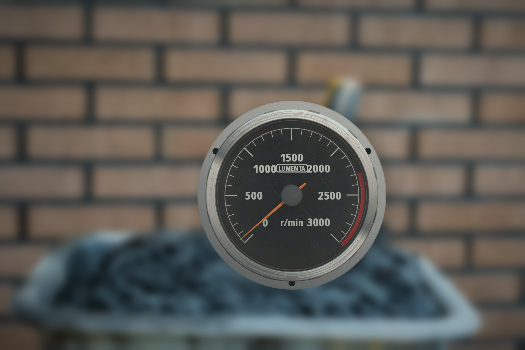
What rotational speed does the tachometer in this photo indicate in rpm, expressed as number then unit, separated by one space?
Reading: 50 rpm
